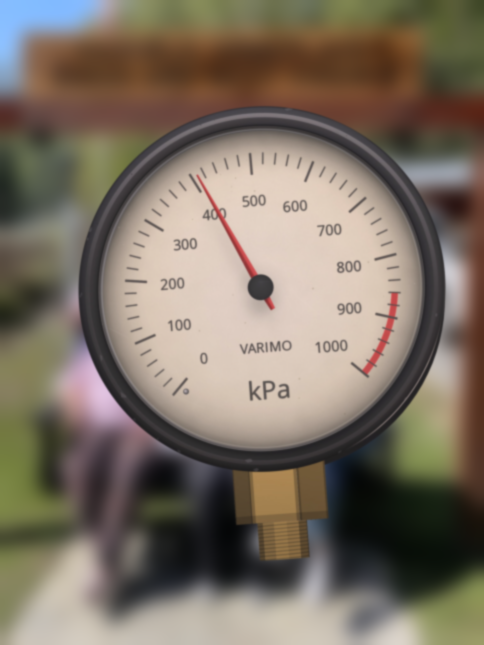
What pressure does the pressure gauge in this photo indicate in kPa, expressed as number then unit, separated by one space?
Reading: 410 kPa
